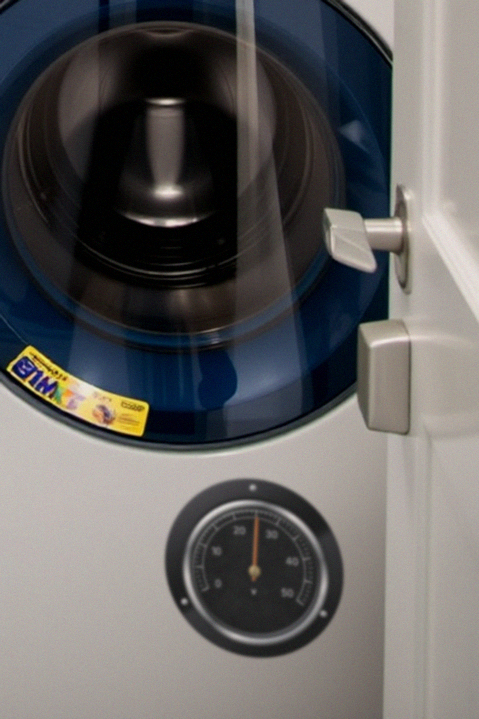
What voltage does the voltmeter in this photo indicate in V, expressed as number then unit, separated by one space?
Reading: 25 V
